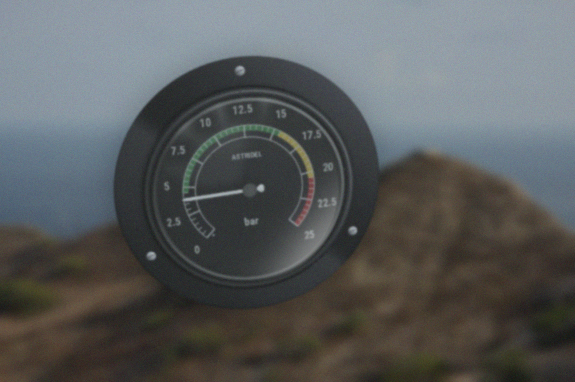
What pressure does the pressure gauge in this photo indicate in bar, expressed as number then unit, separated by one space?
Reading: 4 bar
